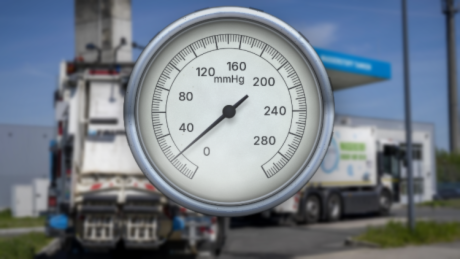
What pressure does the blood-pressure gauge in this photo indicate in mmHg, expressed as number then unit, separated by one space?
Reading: 20 mmHg
